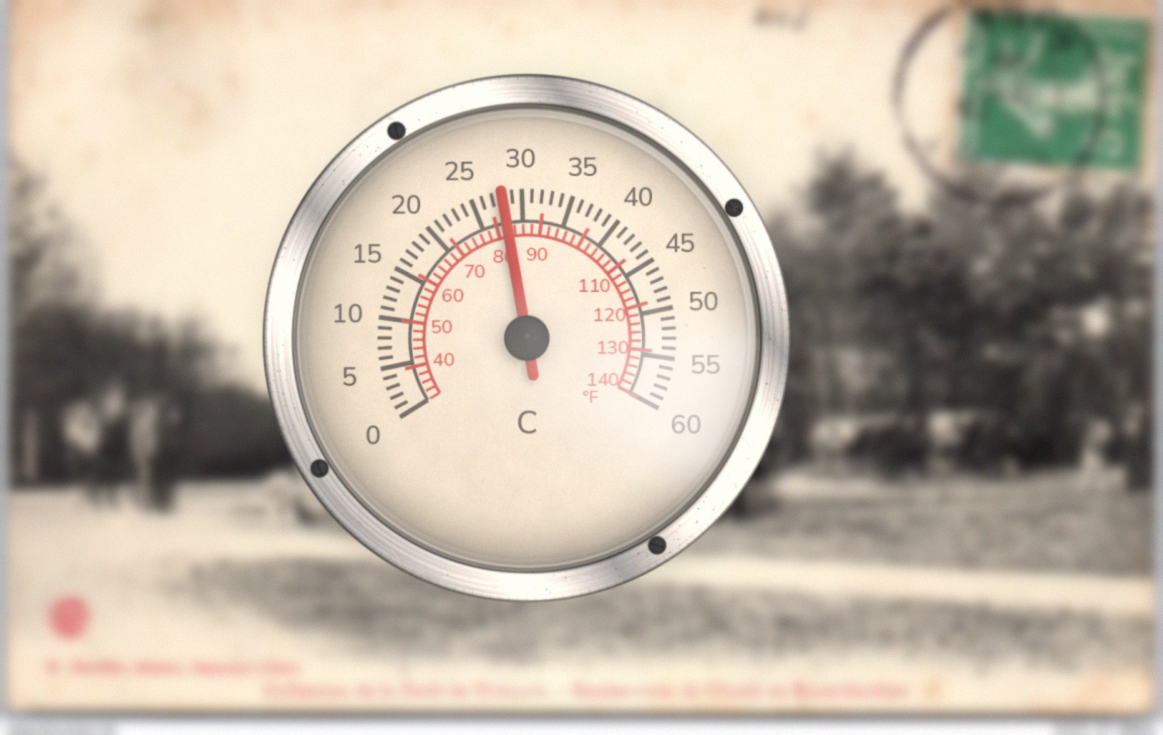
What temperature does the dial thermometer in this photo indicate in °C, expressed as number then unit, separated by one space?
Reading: 28 °C
